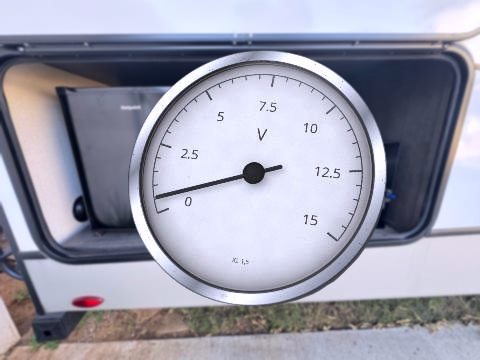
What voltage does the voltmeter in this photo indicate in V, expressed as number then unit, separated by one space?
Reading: 0.5 V
